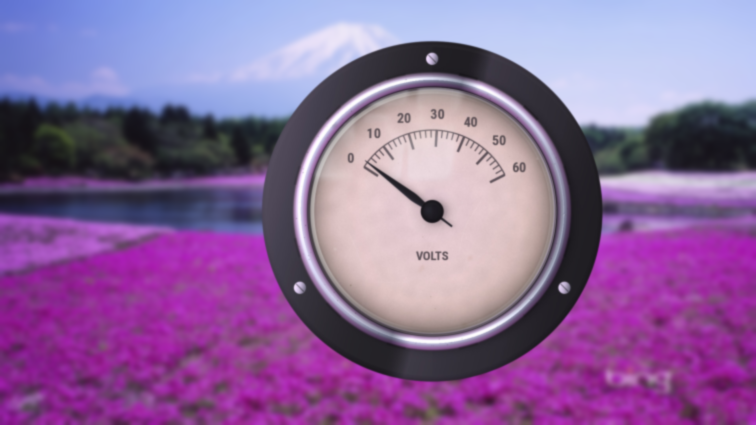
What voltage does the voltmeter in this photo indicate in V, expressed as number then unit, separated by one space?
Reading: 2 V
